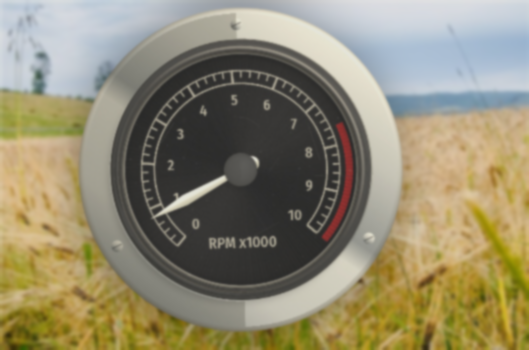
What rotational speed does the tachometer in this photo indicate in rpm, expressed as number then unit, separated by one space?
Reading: 800 rpm
